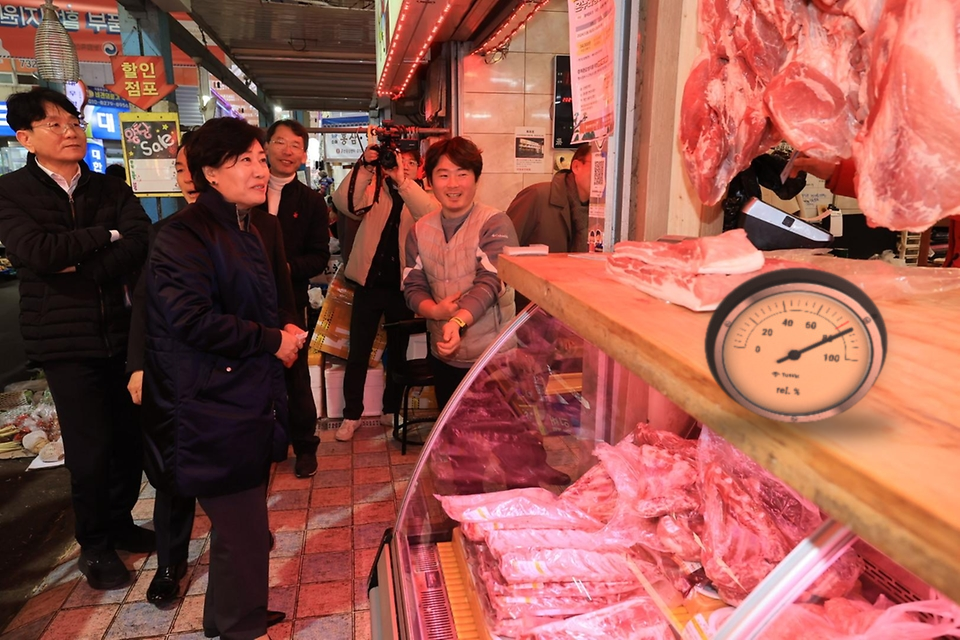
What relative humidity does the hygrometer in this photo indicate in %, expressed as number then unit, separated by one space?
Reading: 80 %
